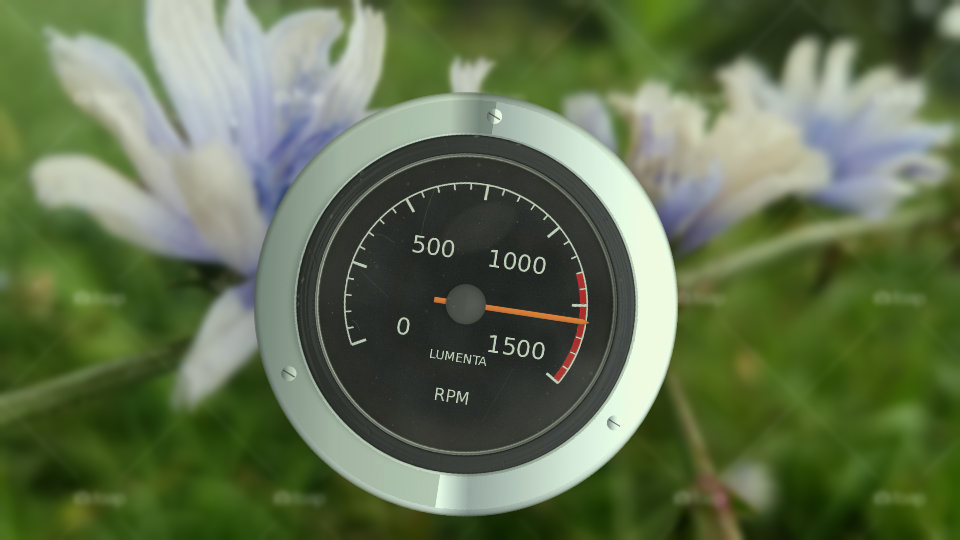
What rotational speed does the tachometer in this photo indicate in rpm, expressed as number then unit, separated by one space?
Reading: 1300 rpm
